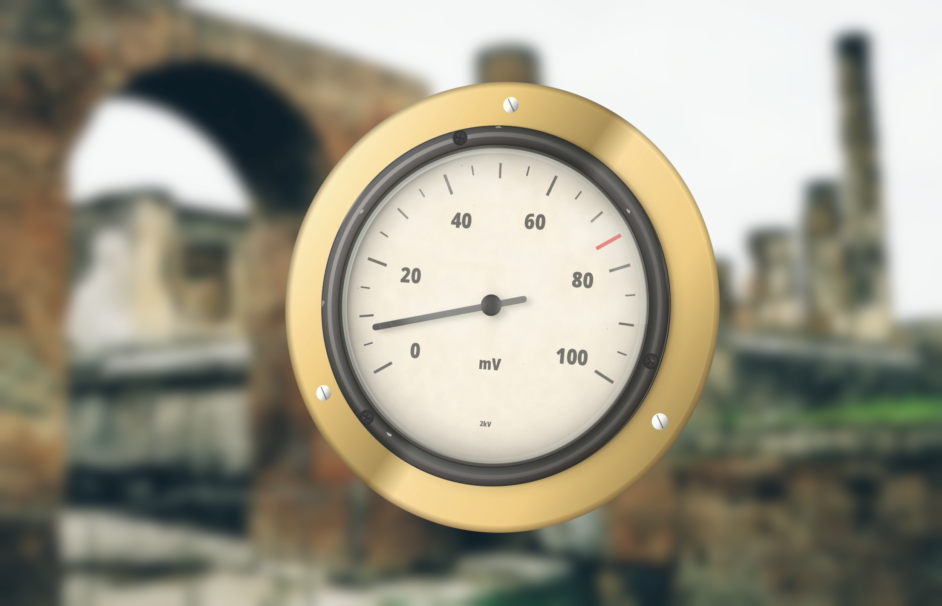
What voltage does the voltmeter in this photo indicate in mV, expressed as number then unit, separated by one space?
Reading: 7.5 mV
